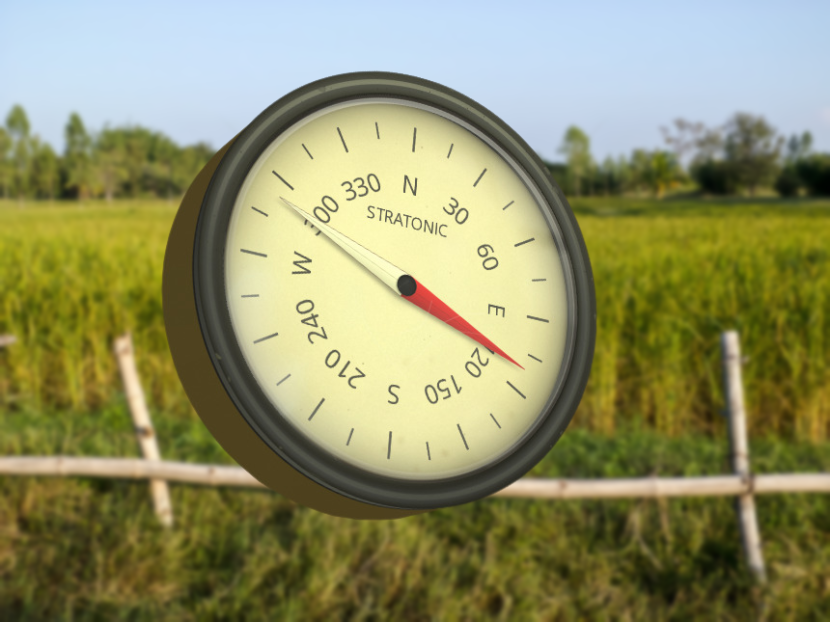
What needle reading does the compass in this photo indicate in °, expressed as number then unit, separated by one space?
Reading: 112.5 °
